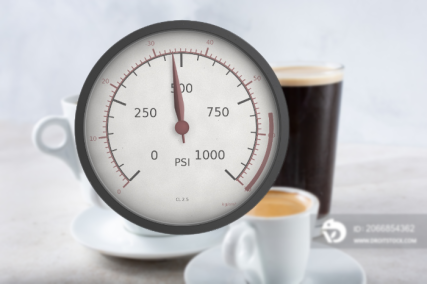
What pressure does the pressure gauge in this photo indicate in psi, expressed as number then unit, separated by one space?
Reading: 475 psi
